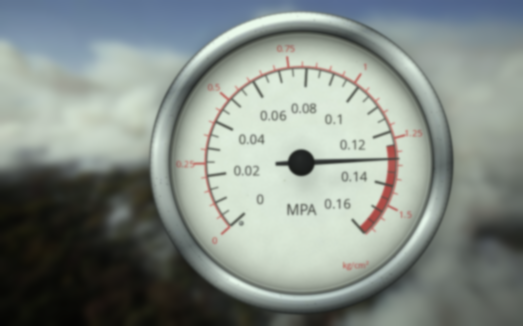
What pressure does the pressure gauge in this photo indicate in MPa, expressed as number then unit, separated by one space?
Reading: 0.13 MPa
